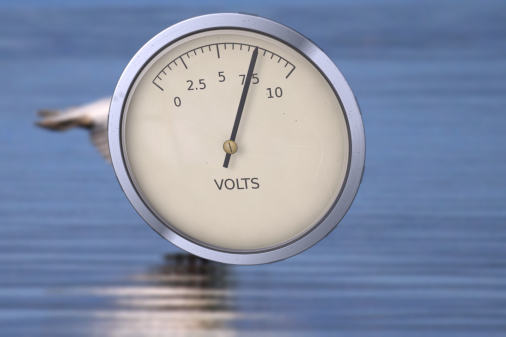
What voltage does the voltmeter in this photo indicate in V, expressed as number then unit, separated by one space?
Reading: 7.5 V
